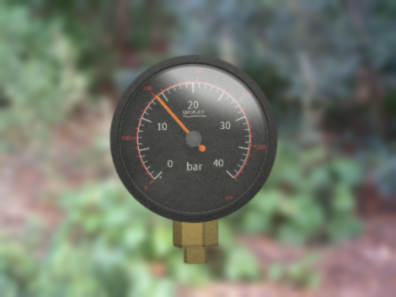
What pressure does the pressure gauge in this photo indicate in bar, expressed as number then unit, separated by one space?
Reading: 14 bar
